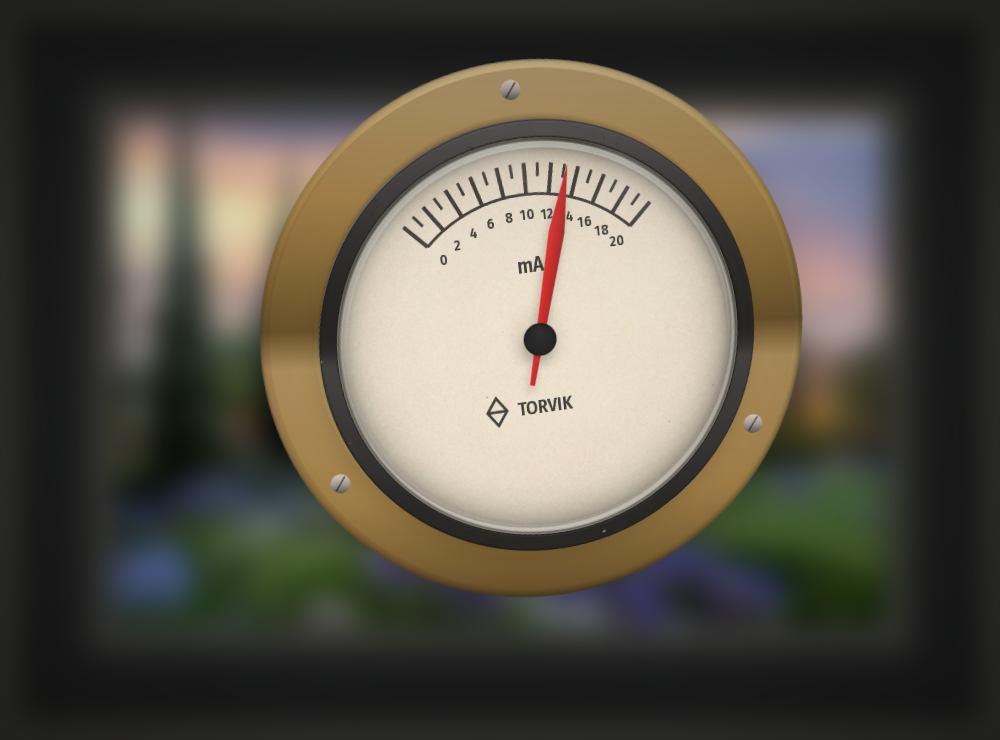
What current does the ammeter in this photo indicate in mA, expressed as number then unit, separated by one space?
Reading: 13 mA
